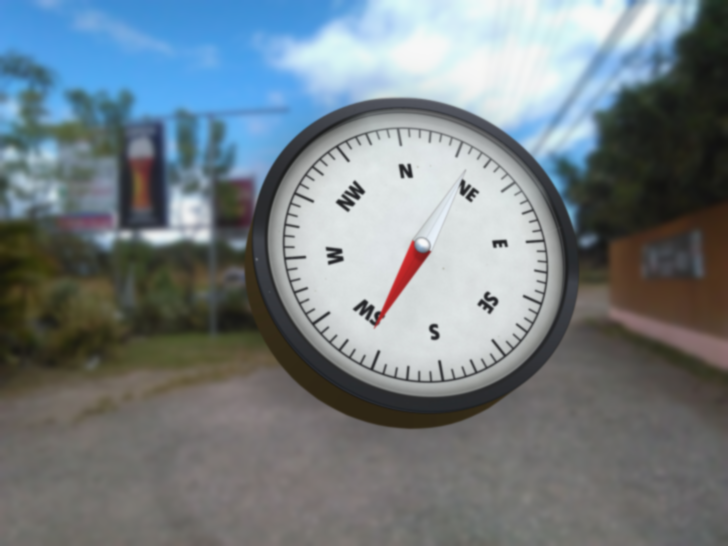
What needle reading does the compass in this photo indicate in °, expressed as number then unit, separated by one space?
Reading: 217.5 °
